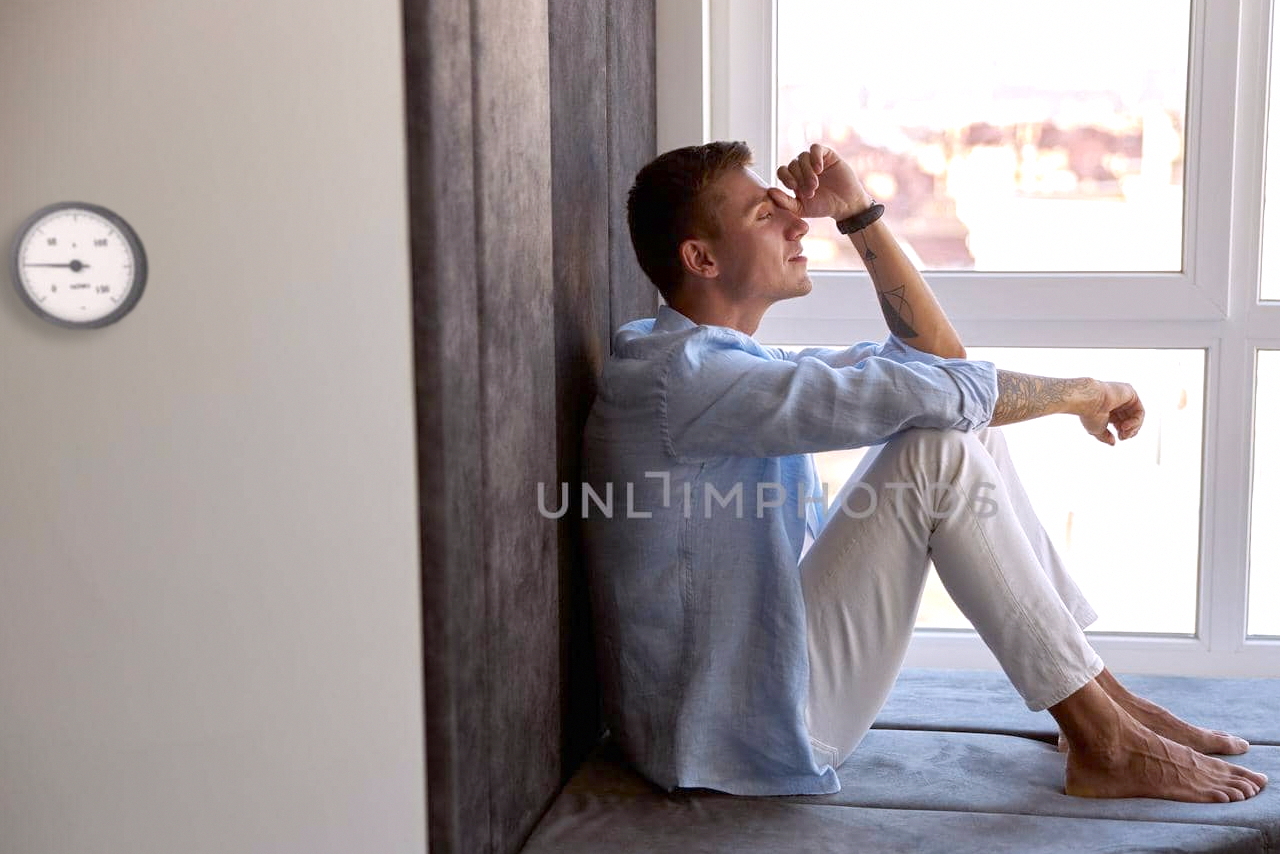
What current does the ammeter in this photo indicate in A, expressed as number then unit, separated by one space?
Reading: 25 A
